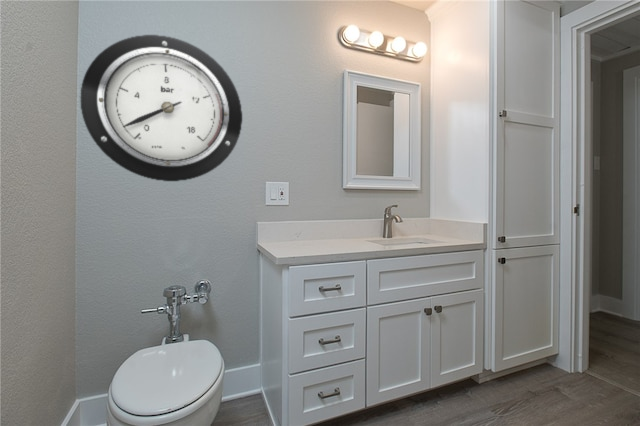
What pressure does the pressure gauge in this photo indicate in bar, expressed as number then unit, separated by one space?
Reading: 1 bar
